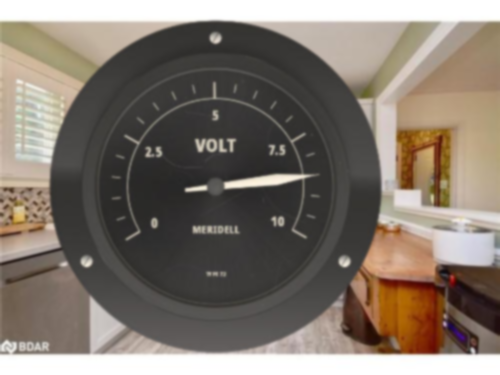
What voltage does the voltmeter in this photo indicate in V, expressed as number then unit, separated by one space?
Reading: 8.5 V
